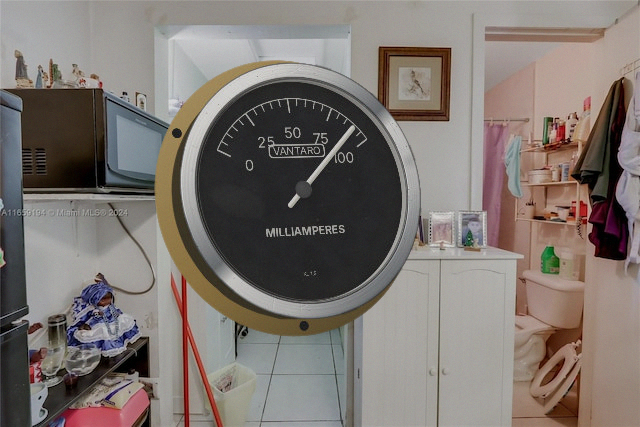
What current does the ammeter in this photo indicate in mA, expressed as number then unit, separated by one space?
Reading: 90 mA
